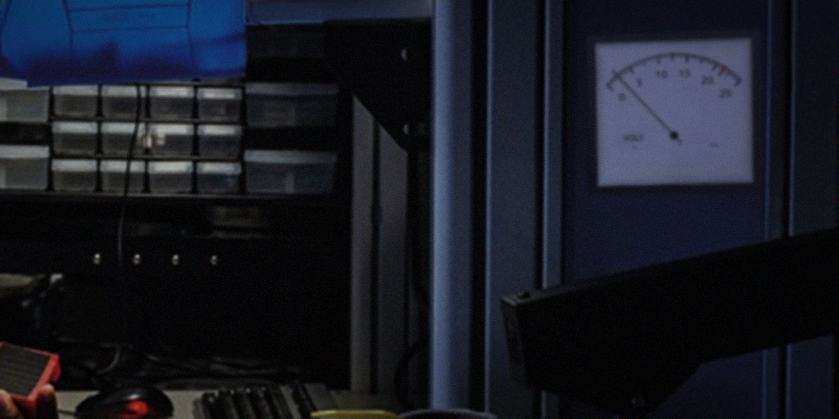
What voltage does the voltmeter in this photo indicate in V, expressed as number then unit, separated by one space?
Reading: 2.5 V
